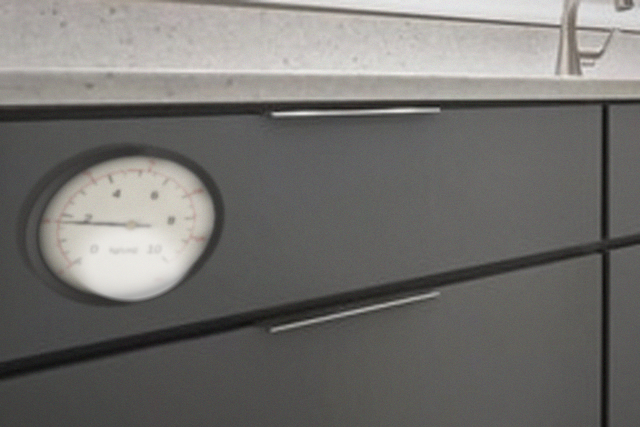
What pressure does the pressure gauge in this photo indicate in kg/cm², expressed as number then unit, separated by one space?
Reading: 1.75 kg/cm²
